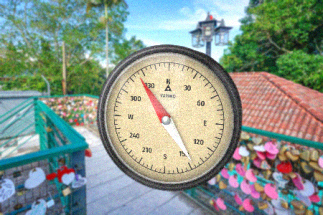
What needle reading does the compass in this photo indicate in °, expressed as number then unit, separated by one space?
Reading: 325 °
